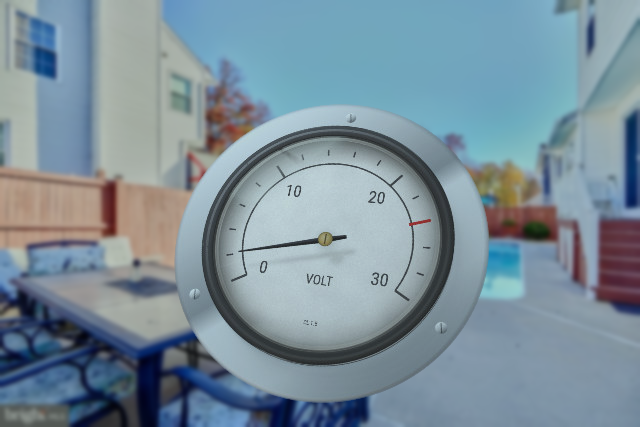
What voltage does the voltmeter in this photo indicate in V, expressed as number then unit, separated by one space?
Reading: 2 V
